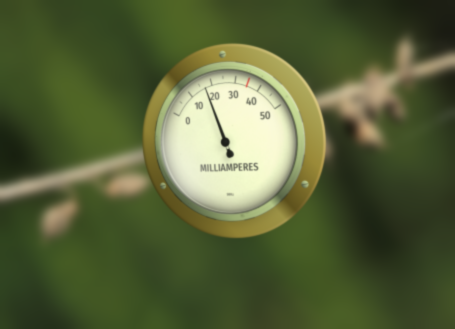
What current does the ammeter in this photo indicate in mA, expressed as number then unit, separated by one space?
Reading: 17.5 mA
